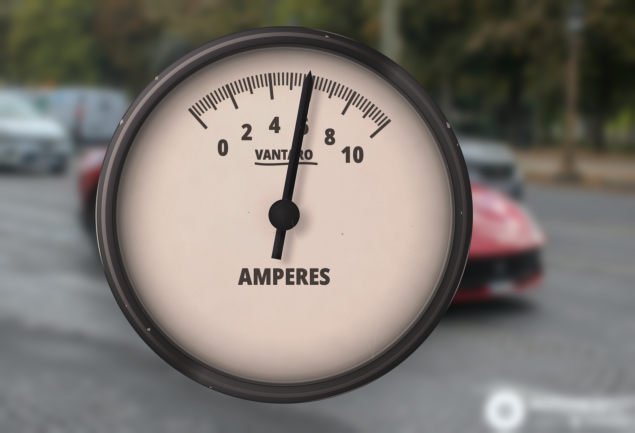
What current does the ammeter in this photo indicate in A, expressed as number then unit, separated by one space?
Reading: 5.8 A
